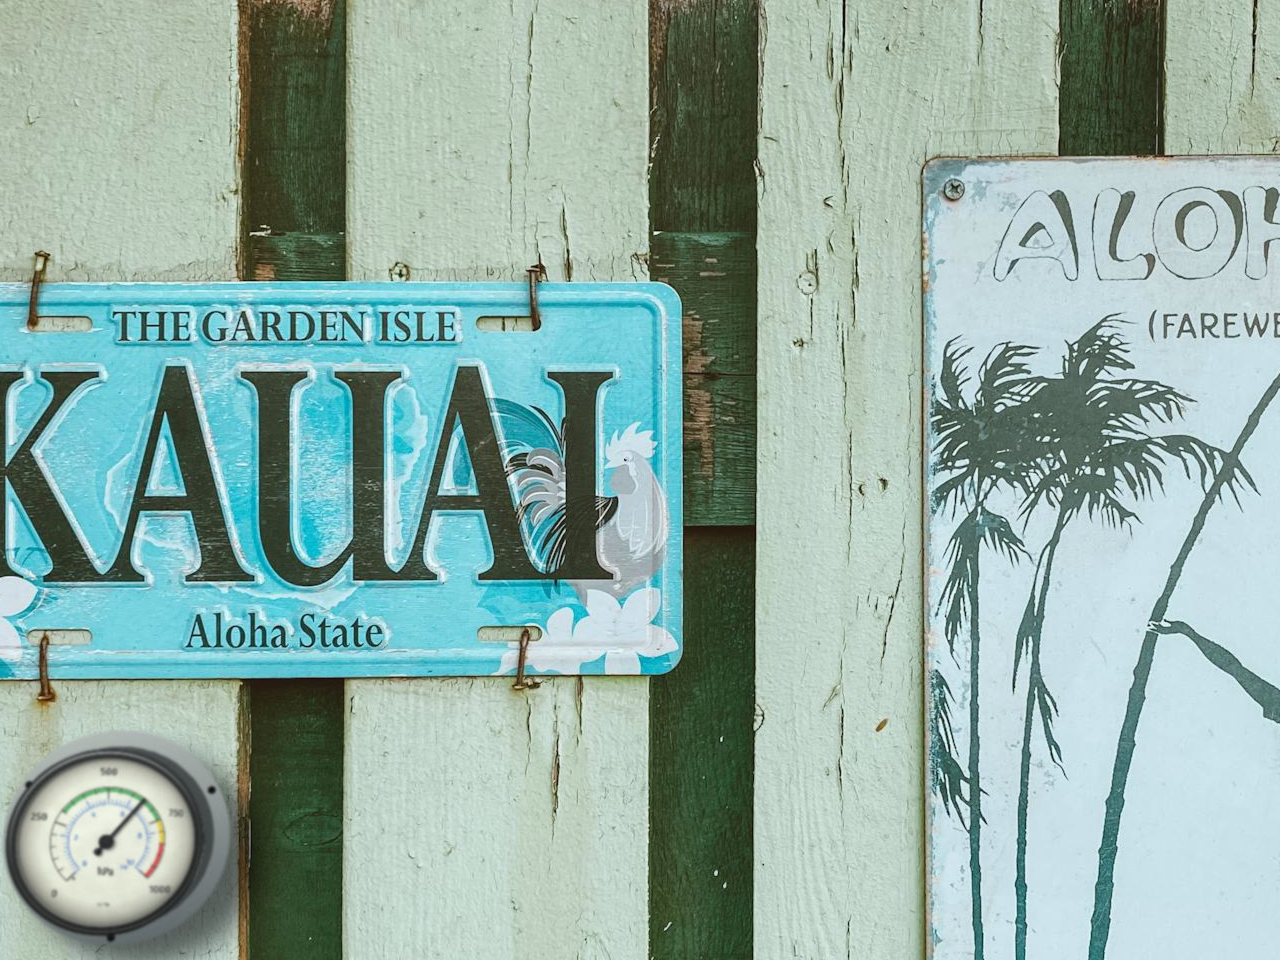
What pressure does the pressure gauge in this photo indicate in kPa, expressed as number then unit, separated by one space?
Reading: 650 kPa
